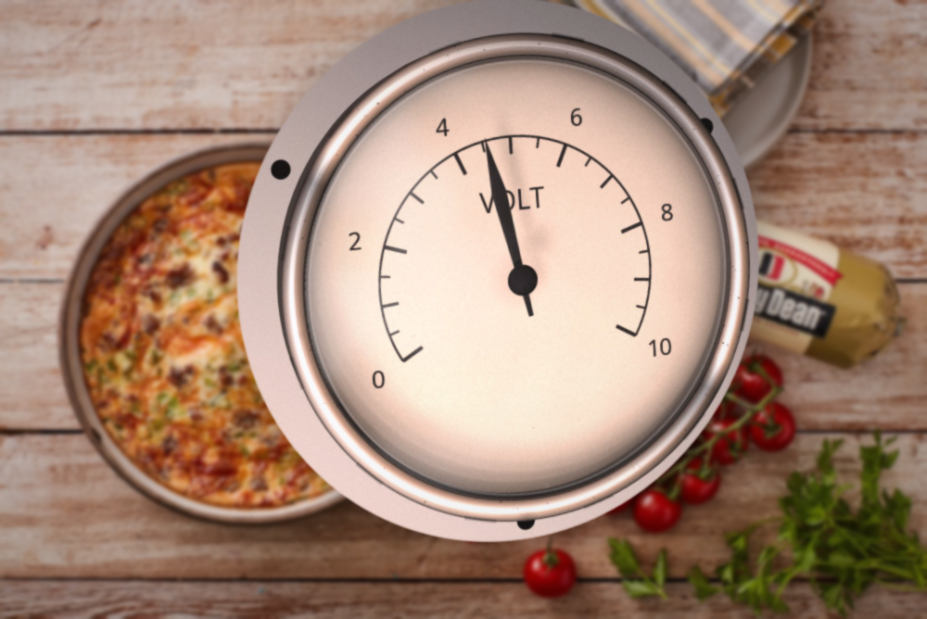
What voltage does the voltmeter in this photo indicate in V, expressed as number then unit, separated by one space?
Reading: 4.5 V
